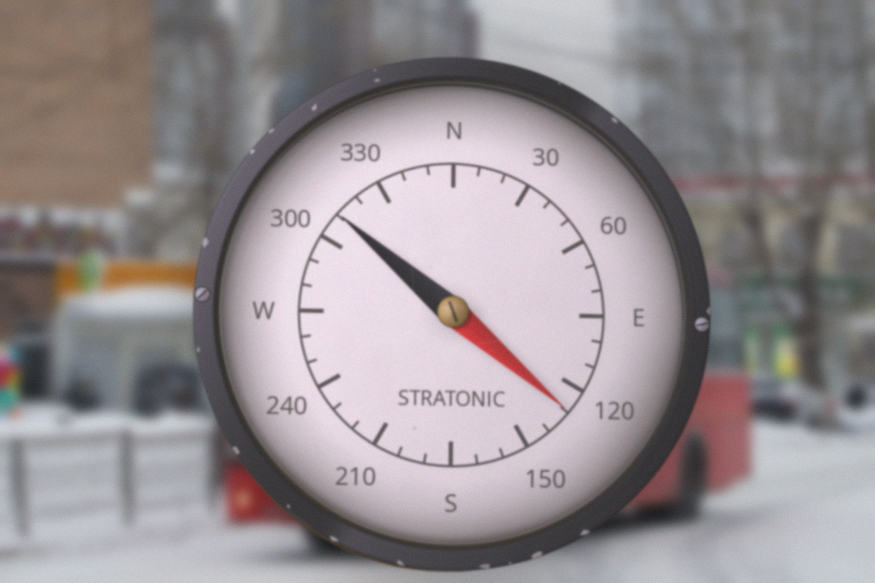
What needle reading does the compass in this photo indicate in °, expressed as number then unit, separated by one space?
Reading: 130 °
